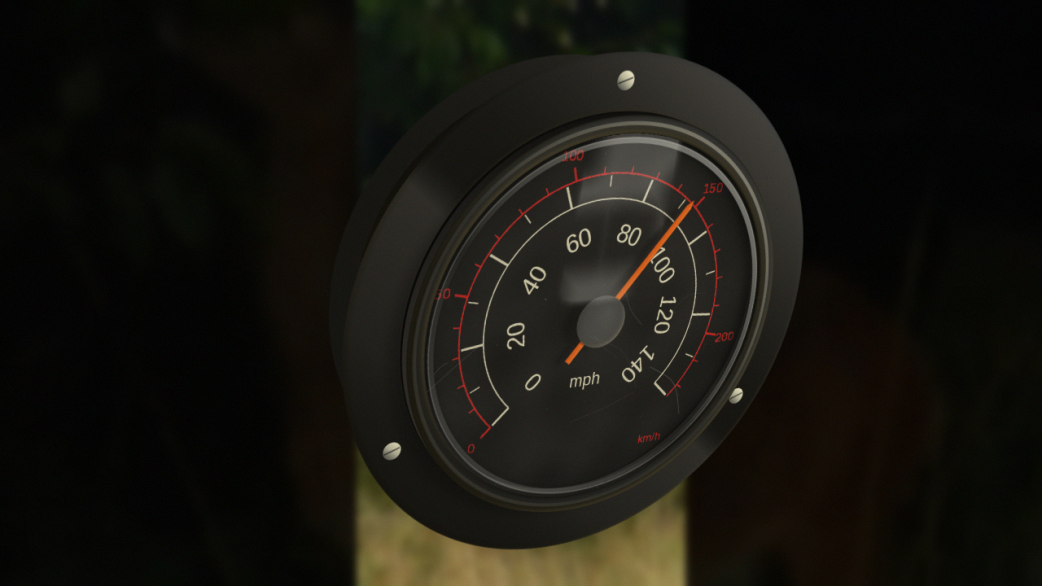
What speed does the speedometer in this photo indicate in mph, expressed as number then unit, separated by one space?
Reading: 90 mph
